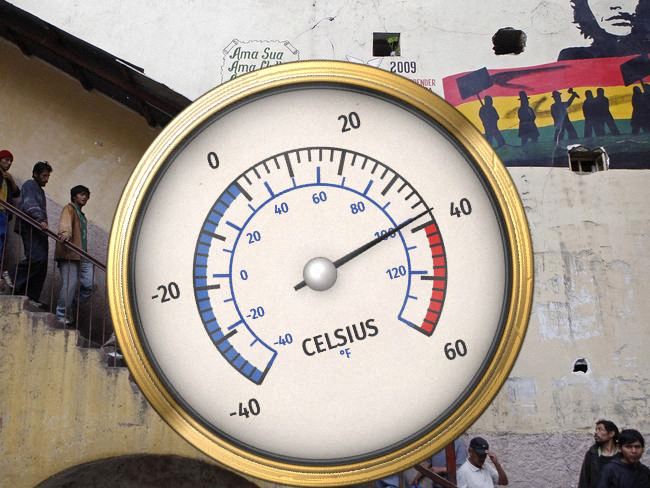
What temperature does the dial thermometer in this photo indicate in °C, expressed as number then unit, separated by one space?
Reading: 38 °C
